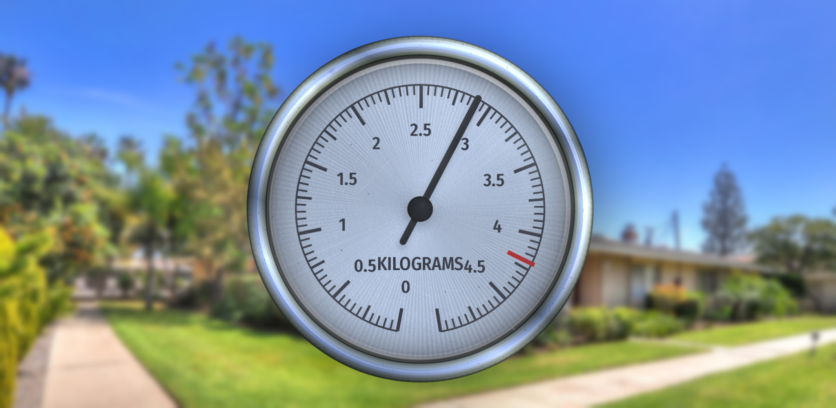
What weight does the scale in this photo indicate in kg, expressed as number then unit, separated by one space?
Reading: 2.9 kg
